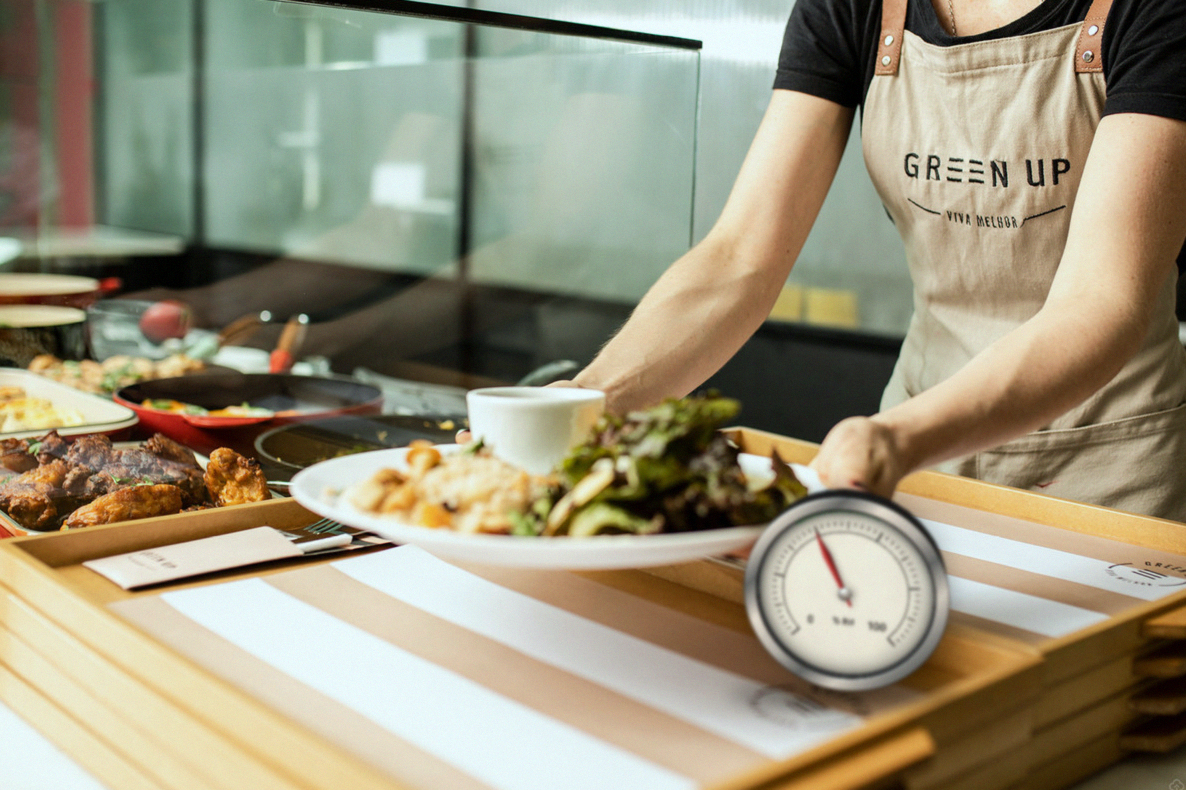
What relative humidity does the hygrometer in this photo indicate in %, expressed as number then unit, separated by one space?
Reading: 40 %
